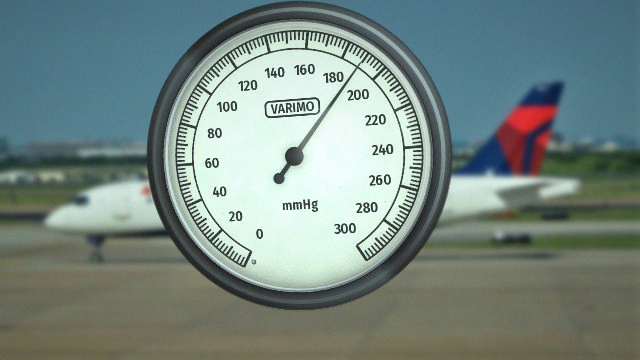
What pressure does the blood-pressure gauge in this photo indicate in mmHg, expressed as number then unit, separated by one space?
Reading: 190 mmHg
